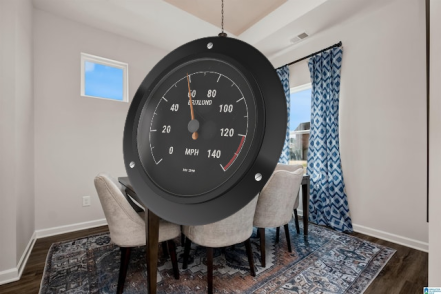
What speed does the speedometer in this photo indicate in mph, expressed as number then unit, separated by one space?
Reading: 60 mph
